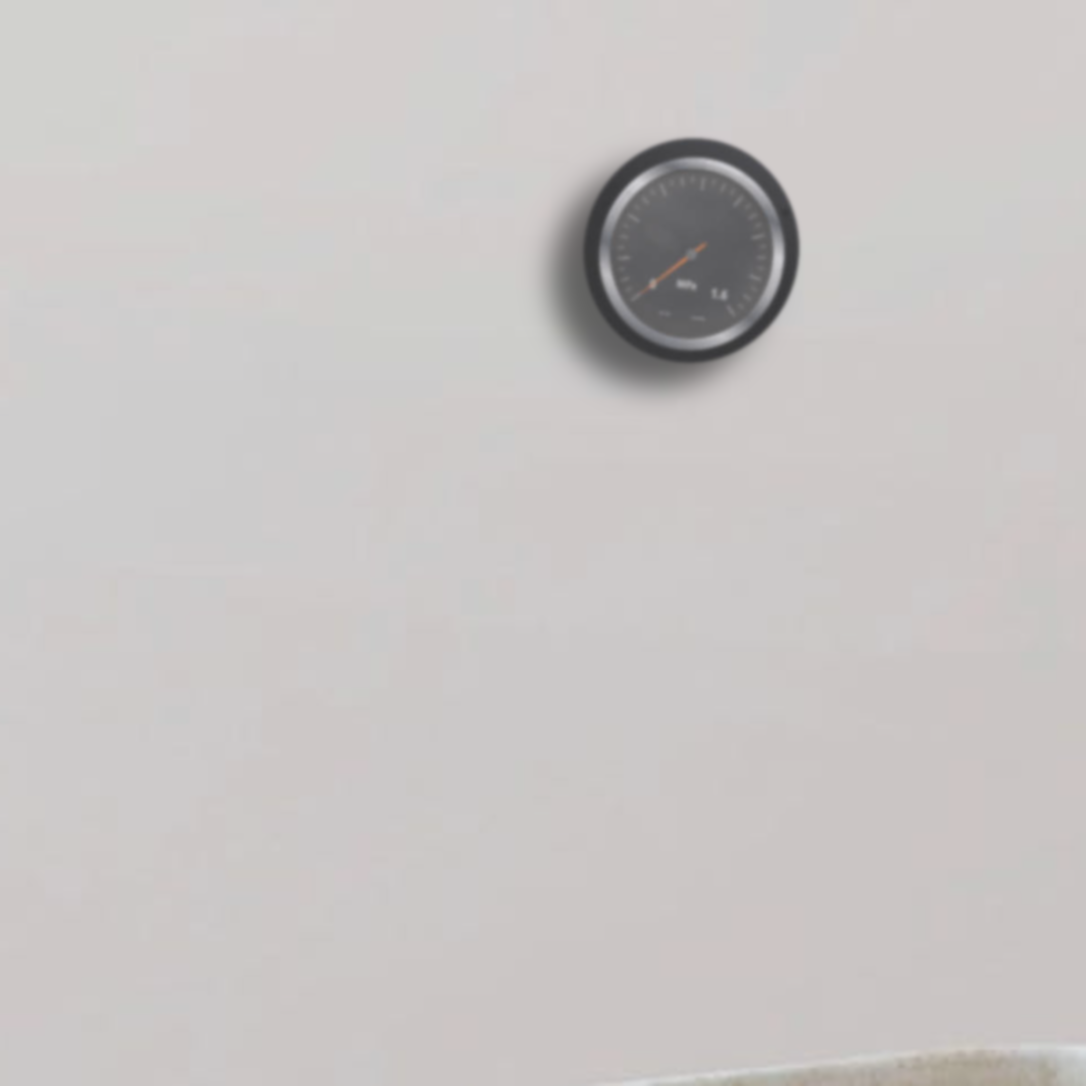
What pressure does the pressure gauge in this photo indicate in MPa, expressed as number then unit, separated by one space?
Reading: 0 MPa
